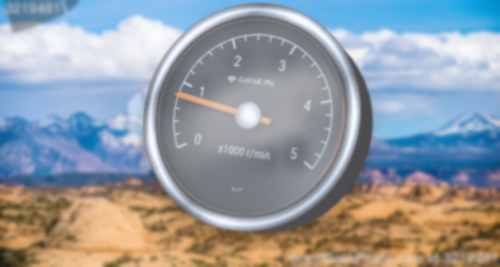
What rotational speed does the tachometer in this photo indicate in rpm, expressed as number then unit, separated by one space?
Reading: 800 rpm
